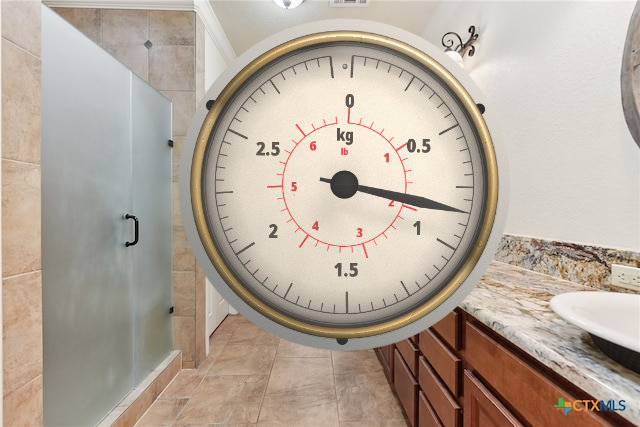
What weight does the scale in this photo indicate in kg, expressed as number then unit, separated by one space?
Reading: 0.85 kg
